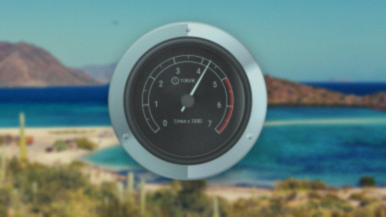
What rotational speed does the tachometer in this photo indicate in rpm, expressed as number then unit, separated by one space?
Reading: 4250 rpm
